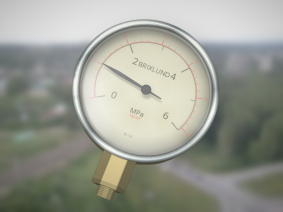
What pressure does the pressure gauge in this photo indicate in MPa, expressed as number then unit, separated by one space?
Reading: 1 MPa
